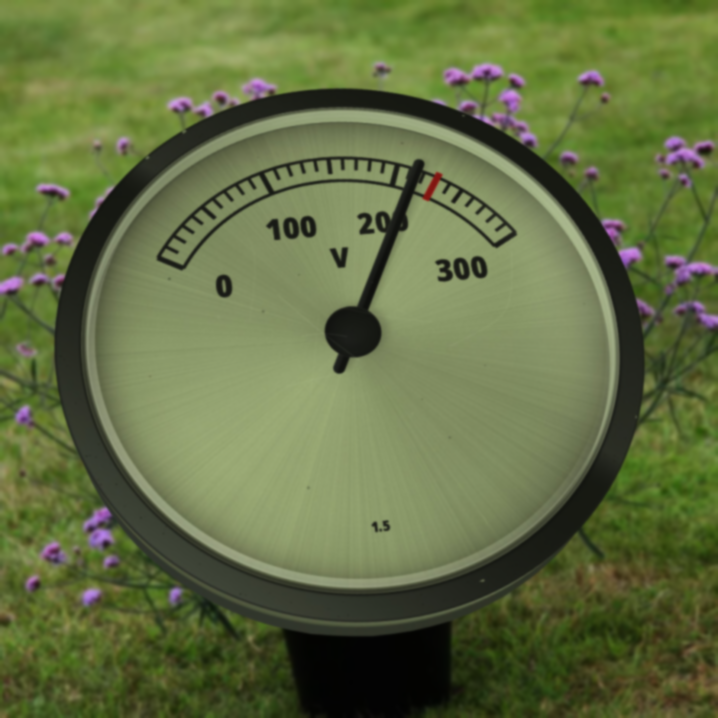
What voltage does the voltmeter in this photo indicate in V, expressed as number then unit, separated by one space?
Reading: 215 V
